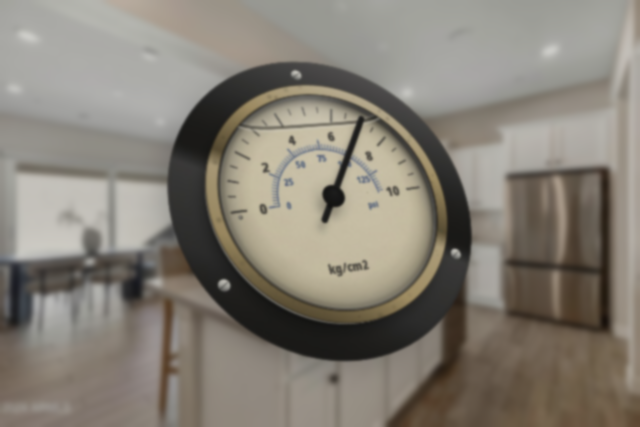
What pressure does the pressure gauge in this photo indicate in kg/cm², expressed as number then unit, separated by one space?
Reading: 7 kg/cm²
